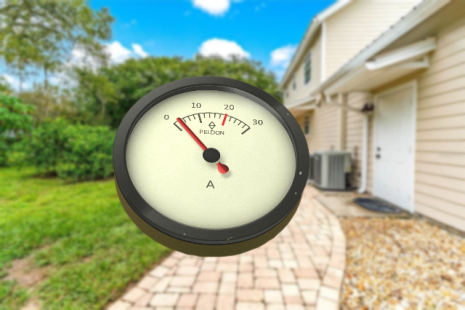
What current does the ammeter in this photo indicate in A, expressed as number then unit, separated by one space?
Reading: 2 A
